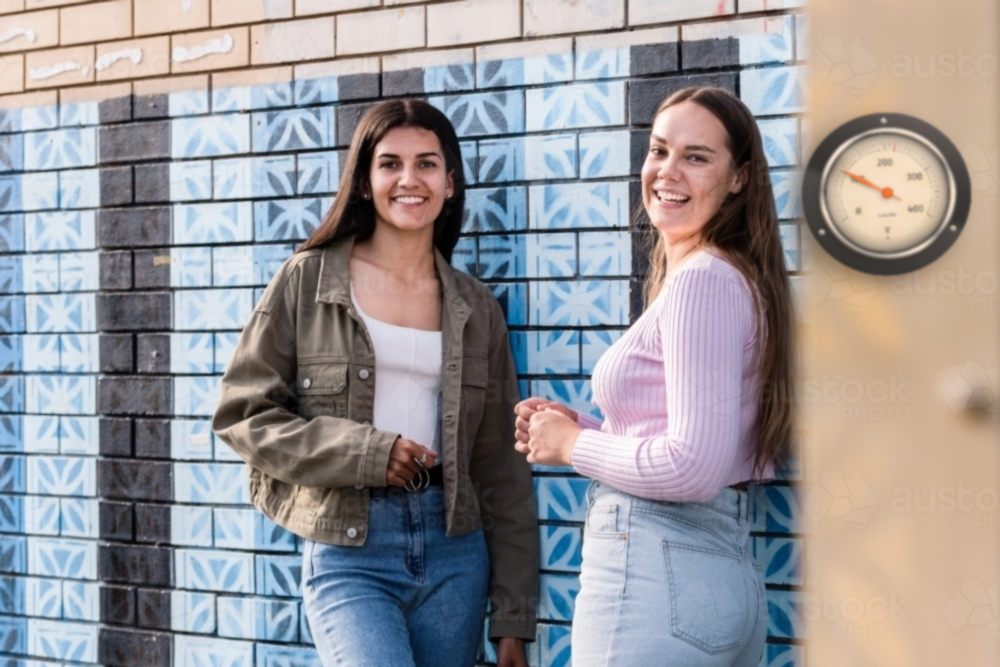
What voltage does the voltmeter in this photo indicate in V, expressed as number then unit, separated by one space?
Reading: 100 V
